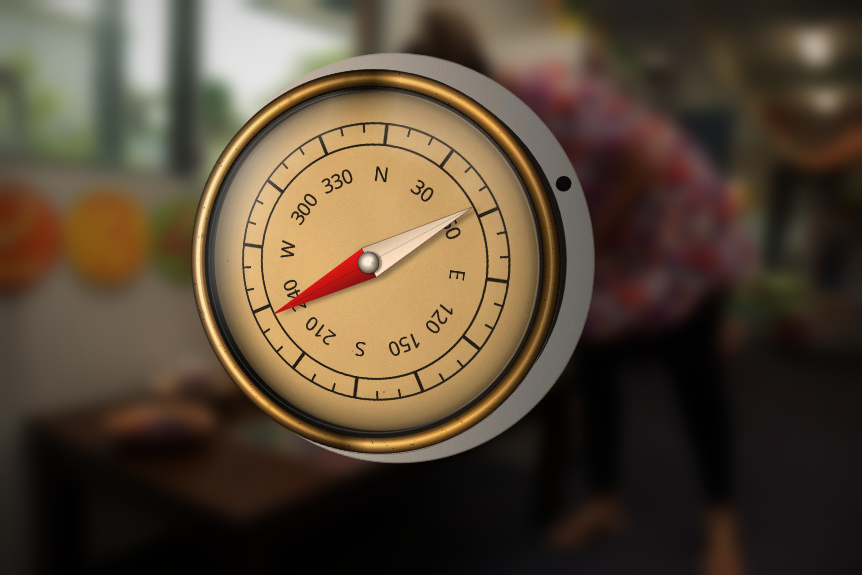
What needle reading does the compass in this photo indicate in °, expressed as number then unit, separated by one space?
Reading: 235 °
